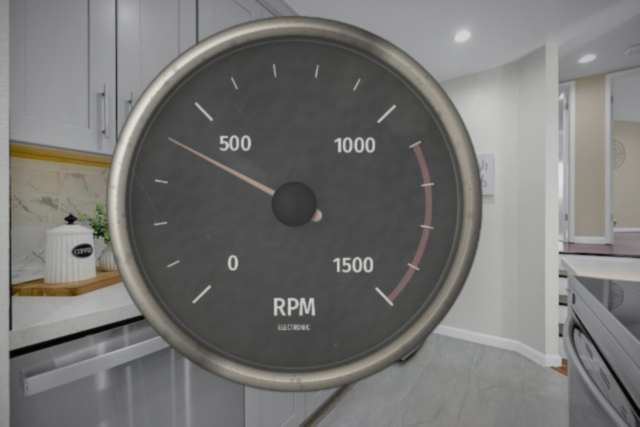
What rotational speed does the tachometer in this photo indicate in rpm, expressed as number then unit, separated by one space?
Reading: 400 rpm
